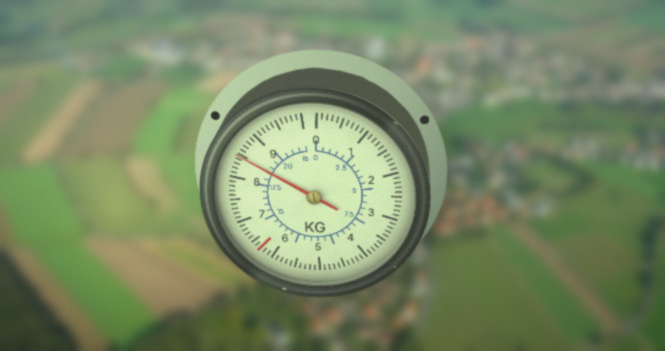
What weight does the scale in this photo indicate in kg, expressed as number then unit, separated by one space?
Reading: 8.5 kg
